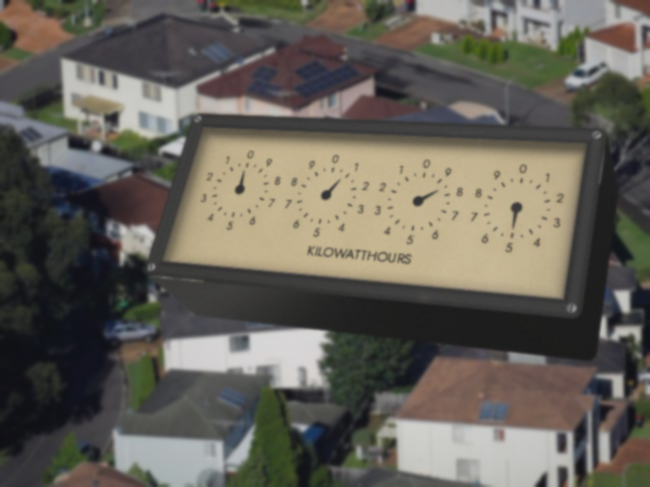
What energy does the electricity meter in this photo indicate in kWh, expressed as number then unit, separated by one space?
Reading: 85 kWh
